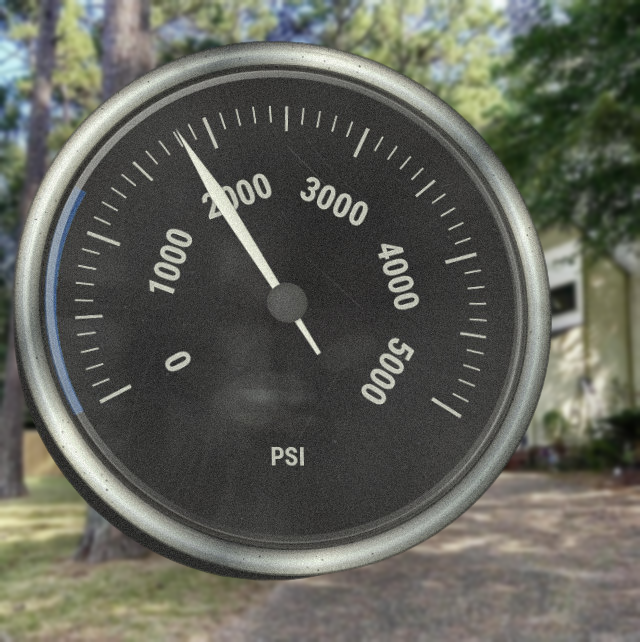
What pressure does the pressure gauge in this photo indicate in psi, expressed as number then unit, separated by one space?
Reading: 1800 psi
